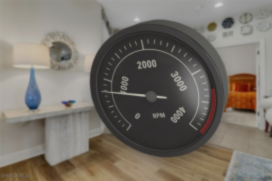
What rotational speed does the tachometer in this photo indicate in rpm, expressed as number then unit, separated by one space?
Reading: 800 rpm
